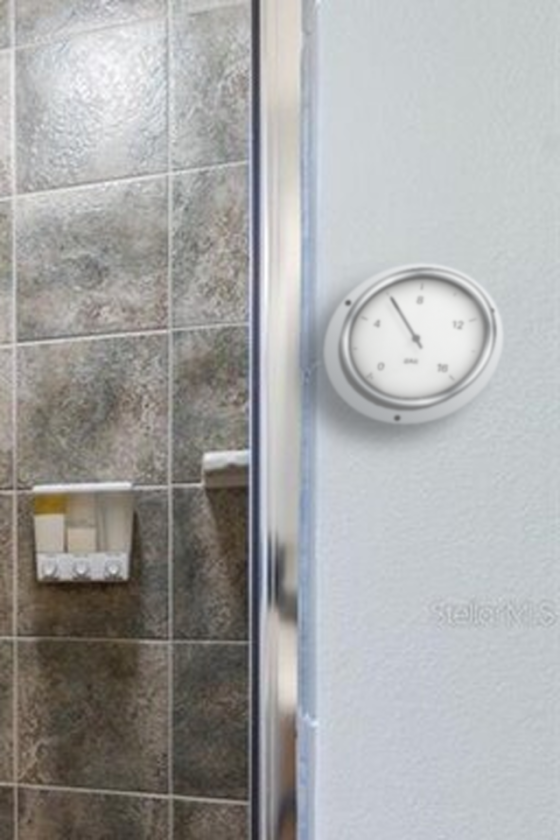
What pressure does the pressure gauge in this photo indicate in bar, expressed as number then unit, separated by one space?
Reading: 6 bar
